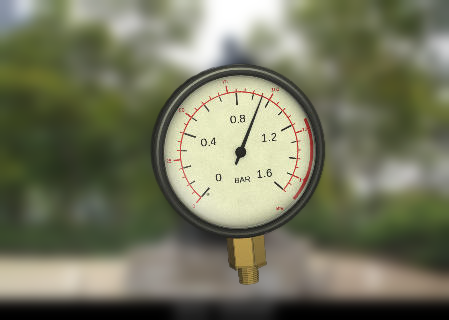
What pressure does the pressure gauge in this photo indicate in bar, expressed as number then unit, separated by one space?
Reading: 0.95 bar
